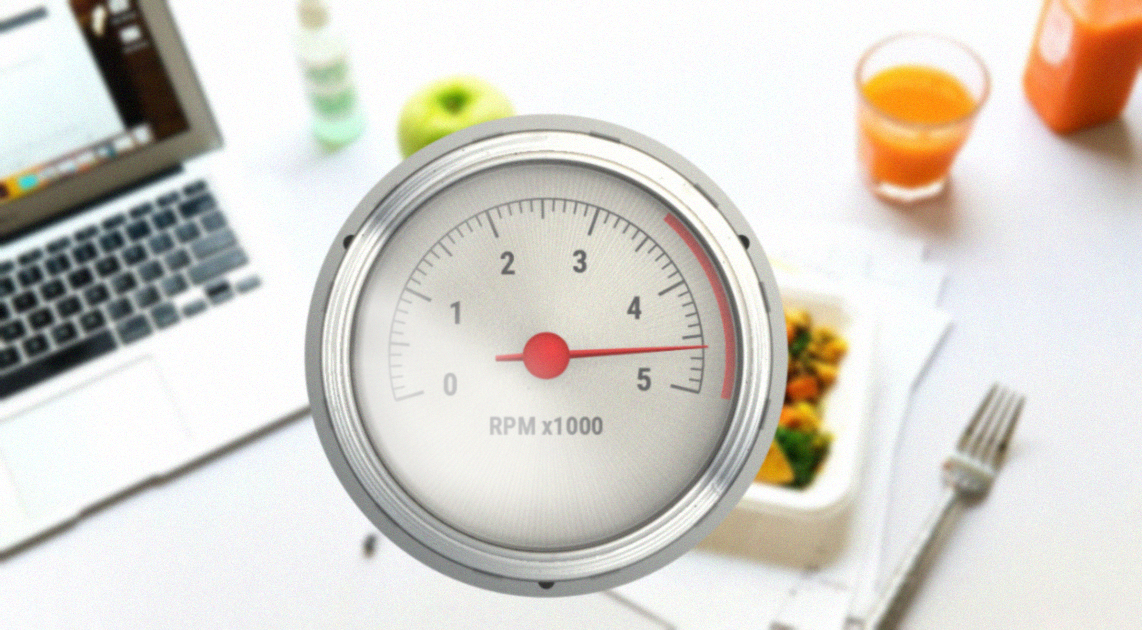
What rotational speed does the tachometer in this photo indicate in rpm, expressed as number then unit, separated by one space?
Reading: 4600 rpm
